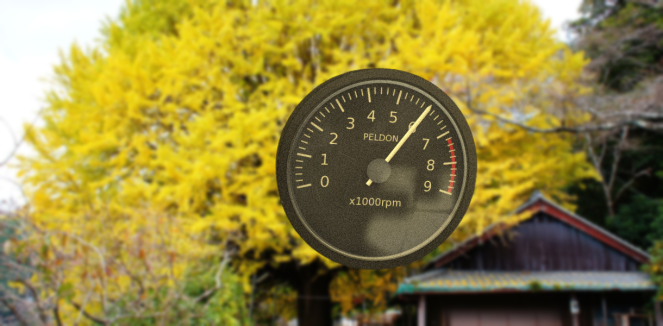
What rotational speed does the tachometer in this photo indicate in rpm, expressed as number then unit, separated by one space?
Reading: 6000 rpm
